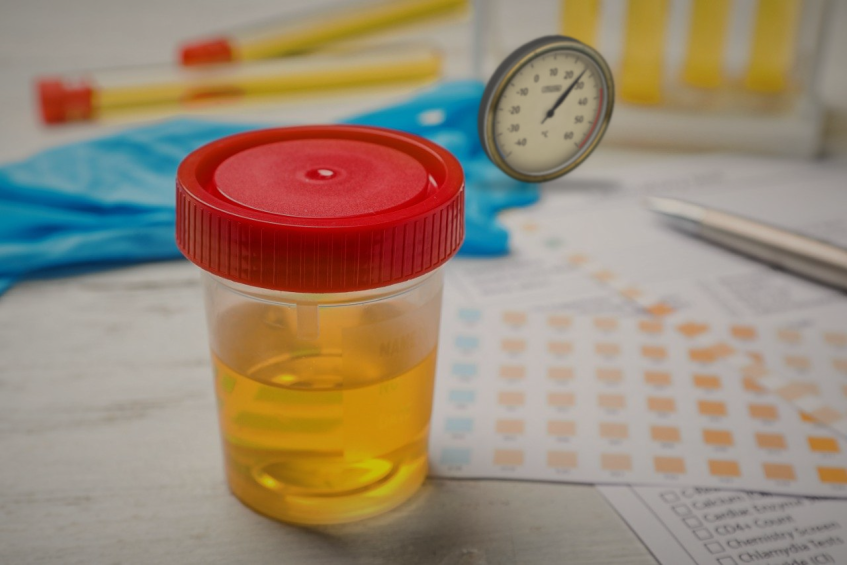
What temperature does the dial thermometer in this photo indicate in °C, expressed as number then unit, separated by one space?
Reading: 25 °C
